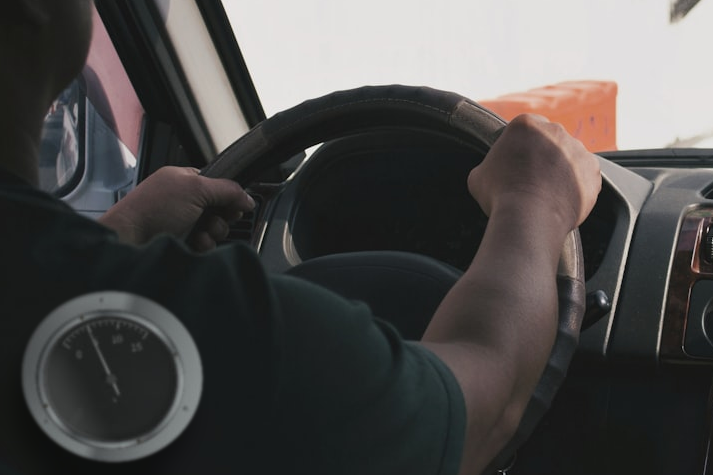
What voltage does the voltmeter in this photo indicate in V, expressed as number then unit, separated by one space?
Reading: 5 V
